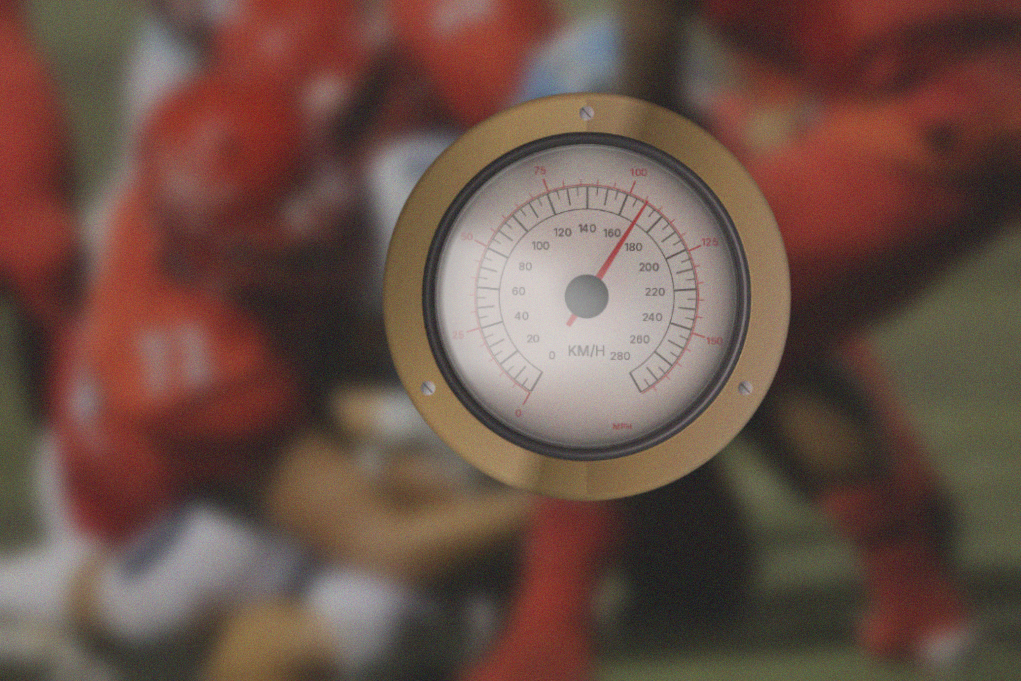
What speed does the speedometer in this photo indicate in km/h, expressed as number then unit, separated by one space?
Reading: 170 km/h
